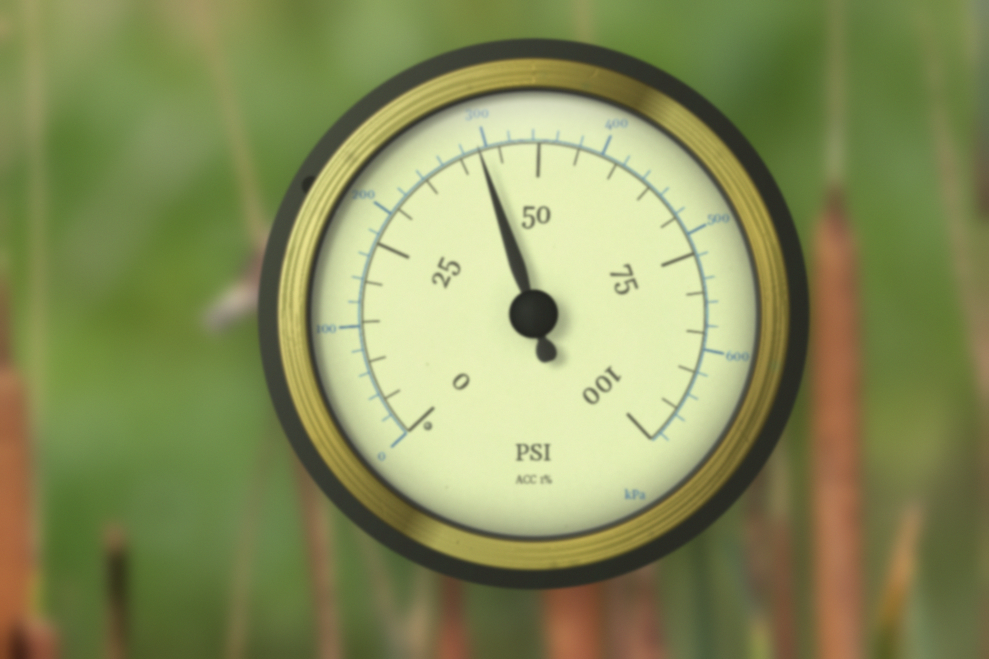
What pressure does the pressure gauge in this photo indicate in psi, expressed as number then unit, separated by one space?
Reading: 42.5 psi
